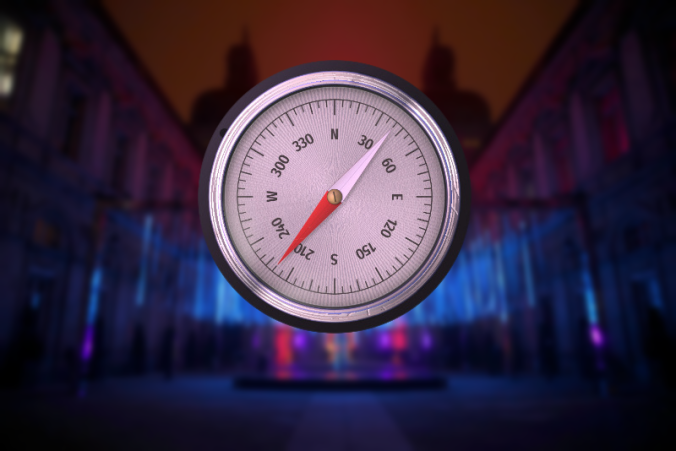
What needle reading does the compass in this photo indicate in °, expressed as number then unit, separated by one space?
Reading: 220 °
